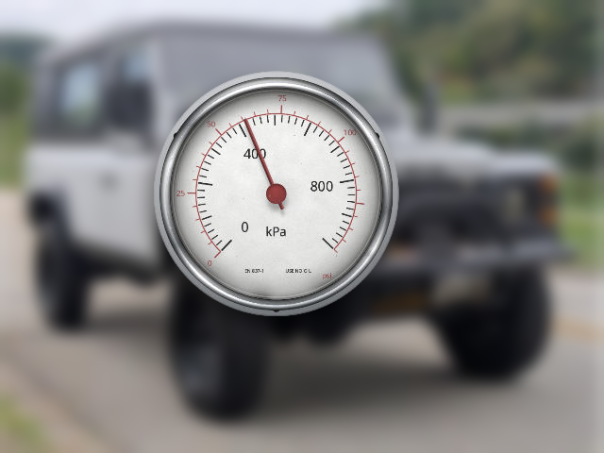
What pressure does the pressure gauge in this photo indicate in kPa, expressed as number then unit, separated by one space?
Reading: 420 kPa
